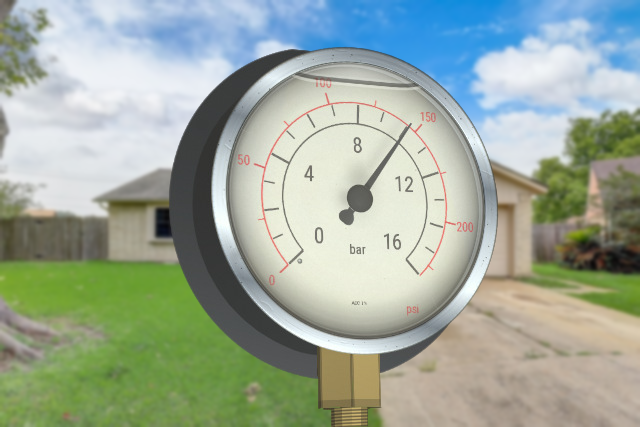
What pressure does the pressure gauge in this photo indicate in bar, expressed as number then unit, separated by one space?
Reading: 10 bar
